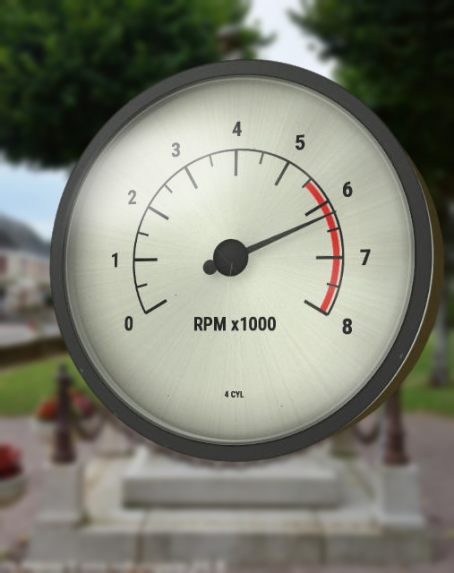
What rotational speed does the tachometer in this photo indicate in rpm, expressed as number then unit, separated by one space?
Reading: 6250 rpm
